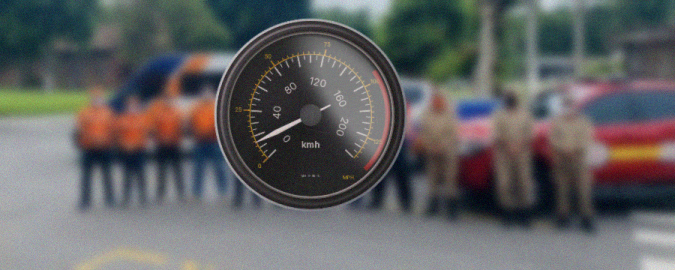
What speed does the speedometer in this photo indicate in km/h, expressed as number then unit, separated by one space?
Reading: 15 km/h
